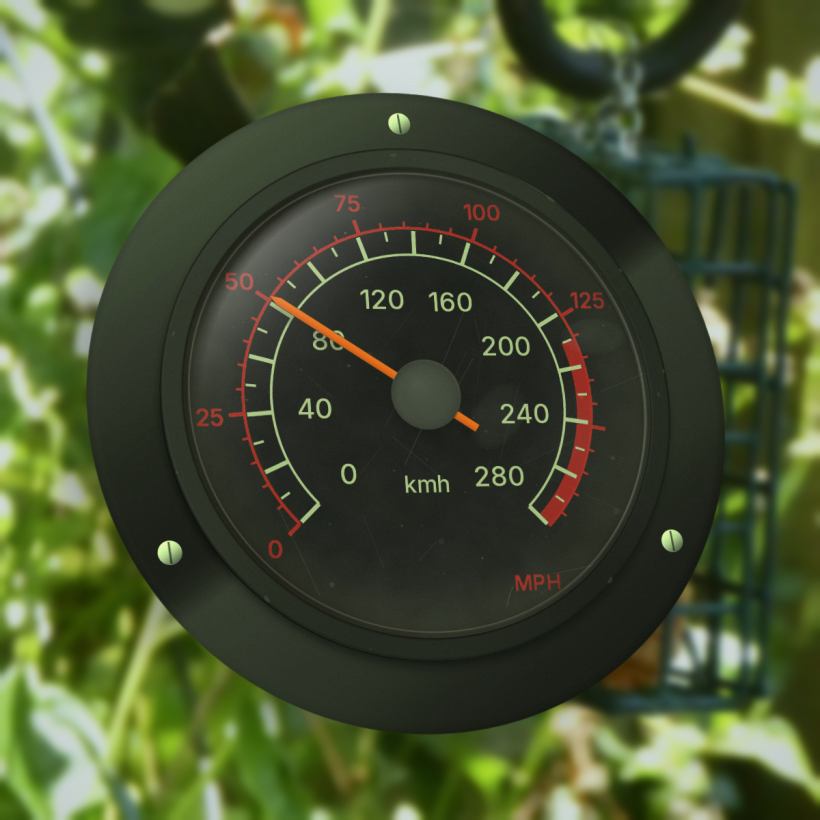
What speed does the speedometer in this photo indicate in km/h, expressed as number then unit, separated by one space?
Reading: 80 km/h
